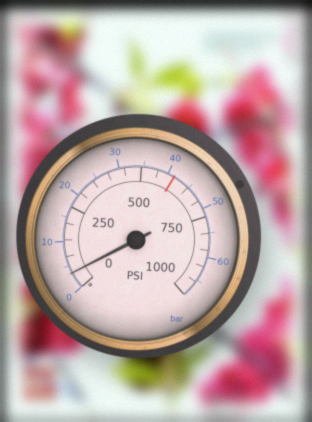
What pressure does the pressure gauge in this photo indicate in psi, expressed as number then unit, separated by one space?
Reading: 50 psi
